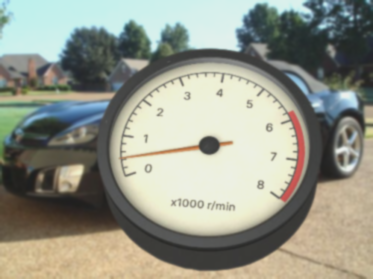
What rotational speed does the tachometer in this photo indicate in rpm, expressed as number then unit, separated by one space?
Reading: 400 rpm
